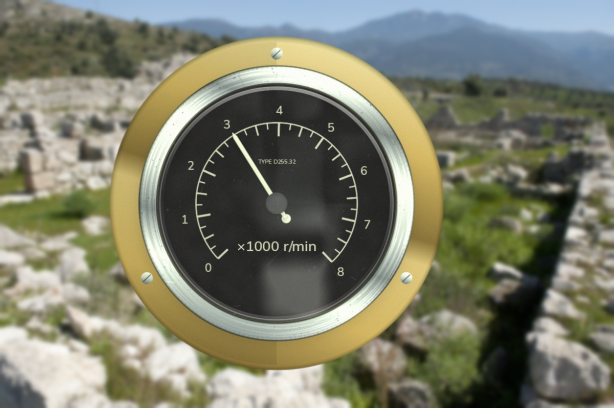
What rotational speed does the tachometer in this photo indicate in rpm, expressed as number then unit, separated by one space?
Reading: 3000 rpm
